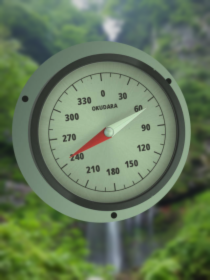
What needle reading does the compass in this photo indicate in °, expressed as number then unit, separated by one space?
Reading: 245 °
